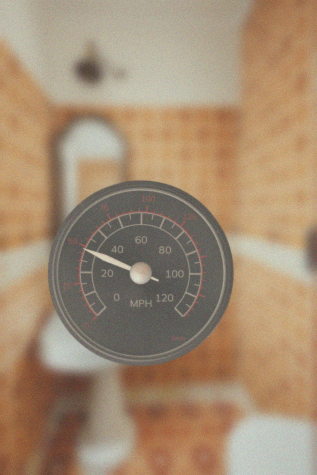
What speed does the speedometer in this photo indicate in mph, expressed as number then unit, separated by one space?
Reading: 30 mph
